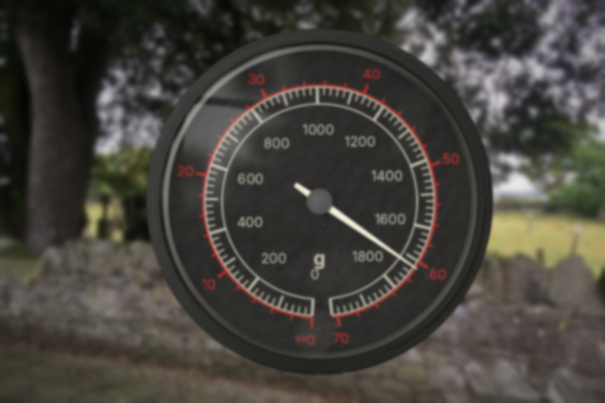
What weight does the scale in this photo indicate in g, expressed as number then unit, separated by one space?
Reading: 1720 g
